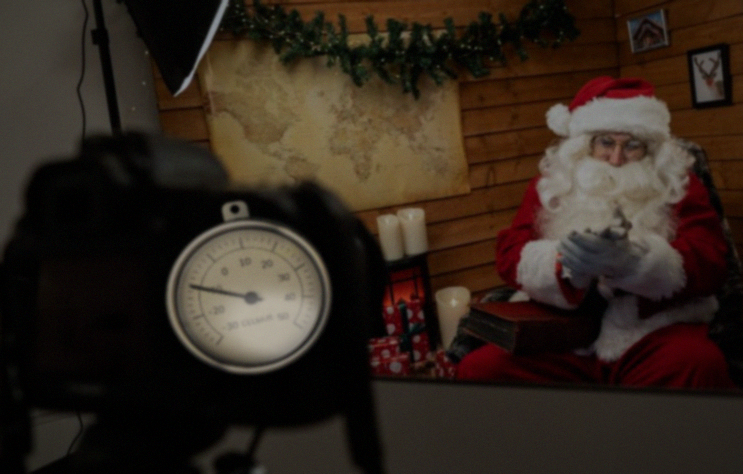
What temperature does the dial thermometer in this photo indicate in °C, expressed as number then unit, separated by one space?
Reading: -10 °C
